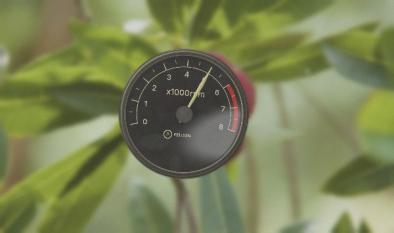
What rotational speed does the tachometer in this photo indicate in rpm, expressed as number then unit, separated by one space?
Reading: 5000 rpm
